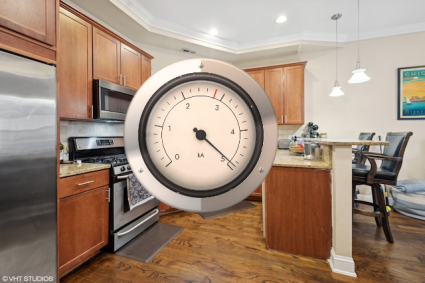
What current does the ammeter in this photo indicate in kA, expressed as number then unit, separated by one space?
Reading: 4.9 kA
